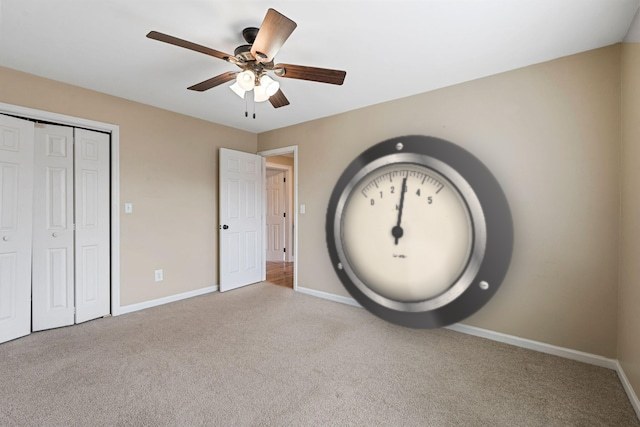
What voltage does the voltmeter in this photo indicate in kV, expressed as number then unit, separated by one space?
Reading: 3 kV
